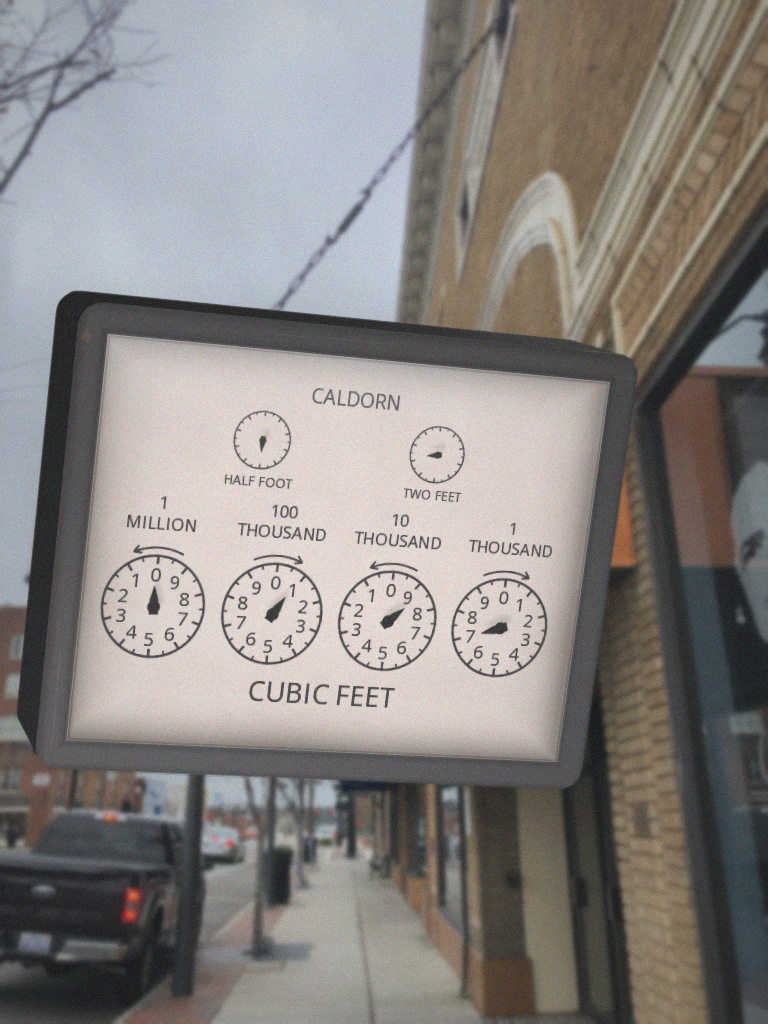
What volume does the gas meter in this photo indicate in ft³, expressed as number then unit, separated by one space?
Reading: 8700 ft³
